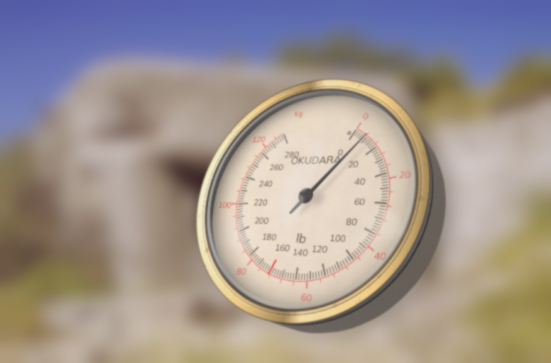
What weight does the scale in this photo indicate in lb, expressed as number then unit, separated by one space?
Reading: 10 lb
